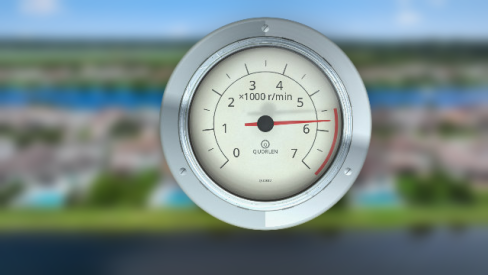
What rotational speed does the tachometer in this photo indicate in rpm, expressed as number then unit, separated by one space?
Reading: 5750 rpm
